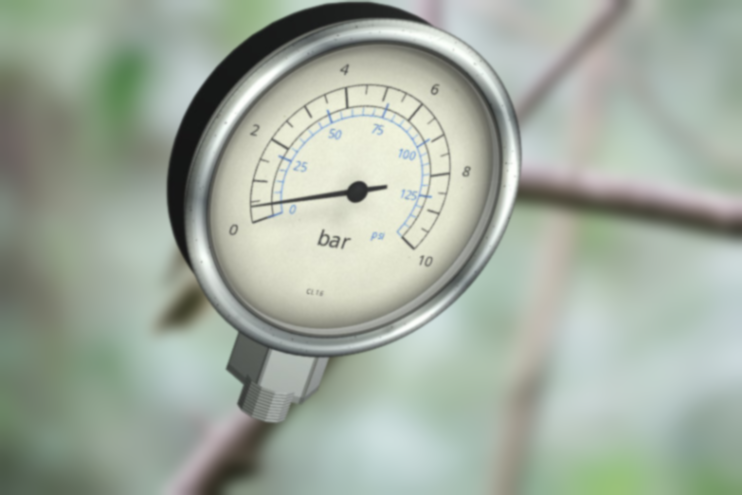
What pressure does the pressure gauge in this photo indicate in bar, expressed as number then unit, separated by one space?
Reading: 0.5 bar
